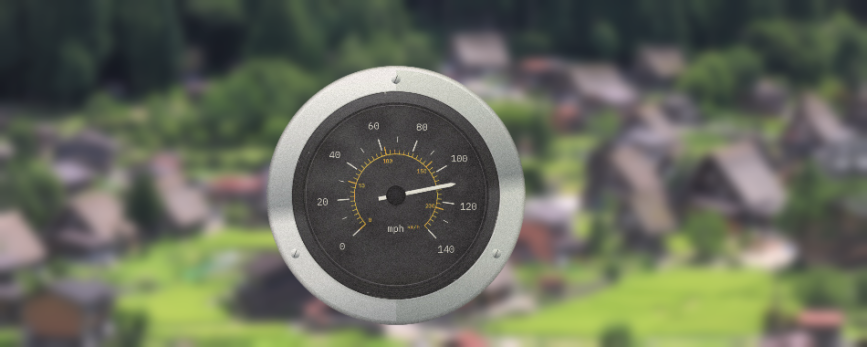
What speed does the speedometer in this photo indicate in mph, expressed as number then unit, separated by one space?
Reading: 110 mph
